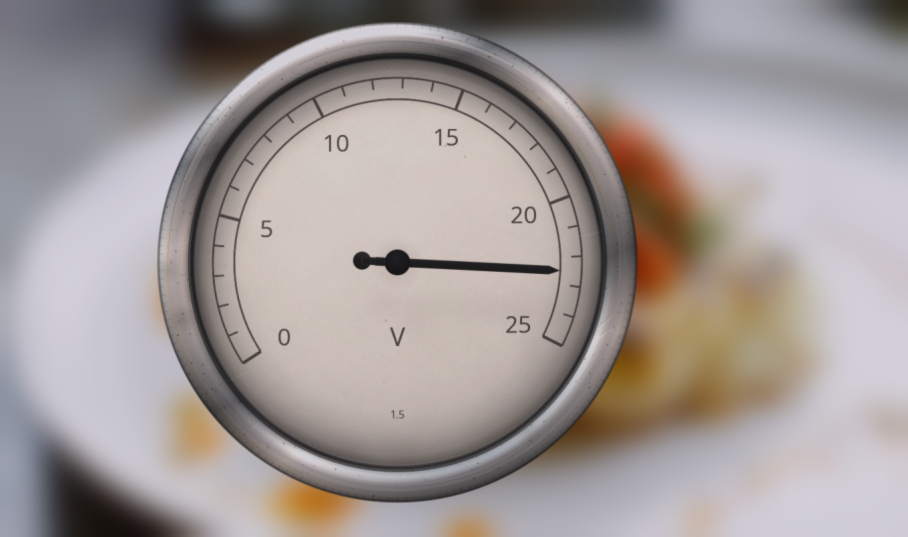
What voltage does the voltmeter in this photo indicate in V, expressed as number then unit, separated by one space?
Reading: 22.5 V
